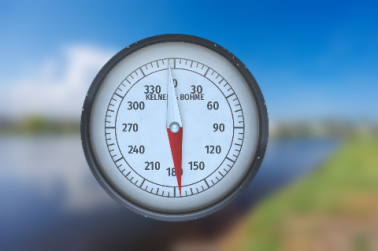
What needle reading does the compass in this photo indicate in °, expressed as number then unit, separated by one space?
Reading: 175 °
